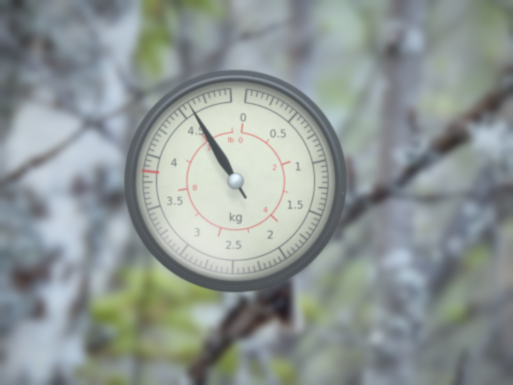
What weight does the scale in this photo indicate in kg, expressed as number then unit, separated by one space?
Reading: 4.6 kg
